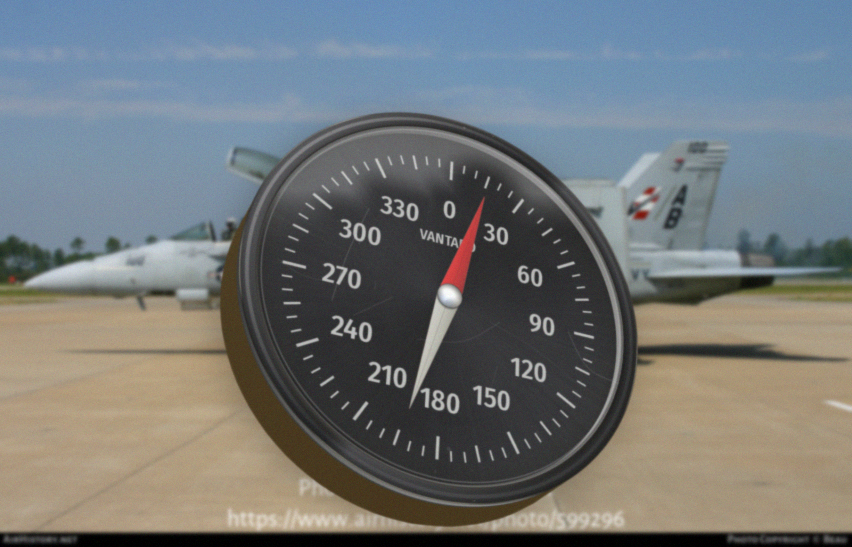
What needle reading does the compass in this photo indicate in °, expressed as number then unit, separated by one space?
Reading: 15 °
